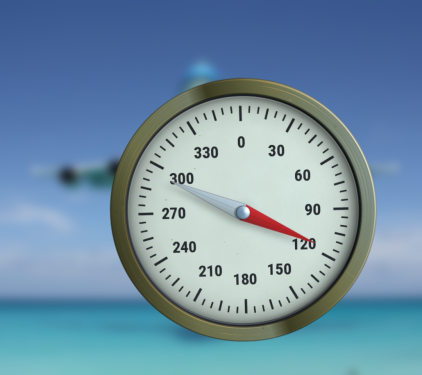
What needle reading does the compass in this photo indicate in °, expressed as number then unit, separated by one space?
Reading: 115 °
